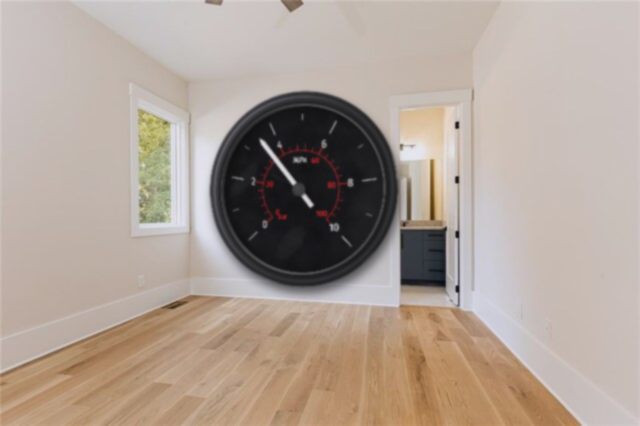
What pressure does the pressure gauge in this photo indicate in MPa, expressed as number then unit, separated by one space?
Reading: 3.5 MPa
